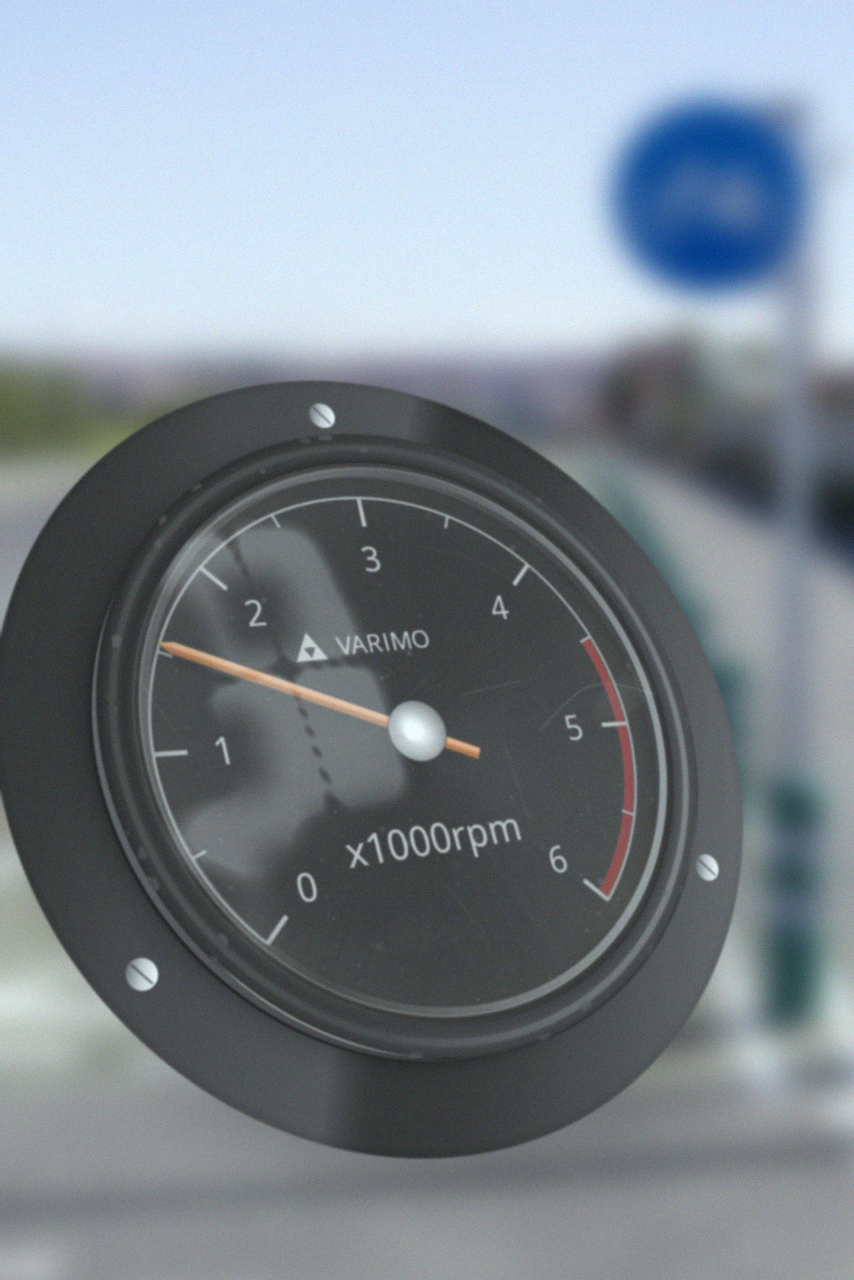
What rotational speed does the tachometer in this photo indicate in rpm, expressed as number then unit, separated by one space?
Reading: 1500 rpm
